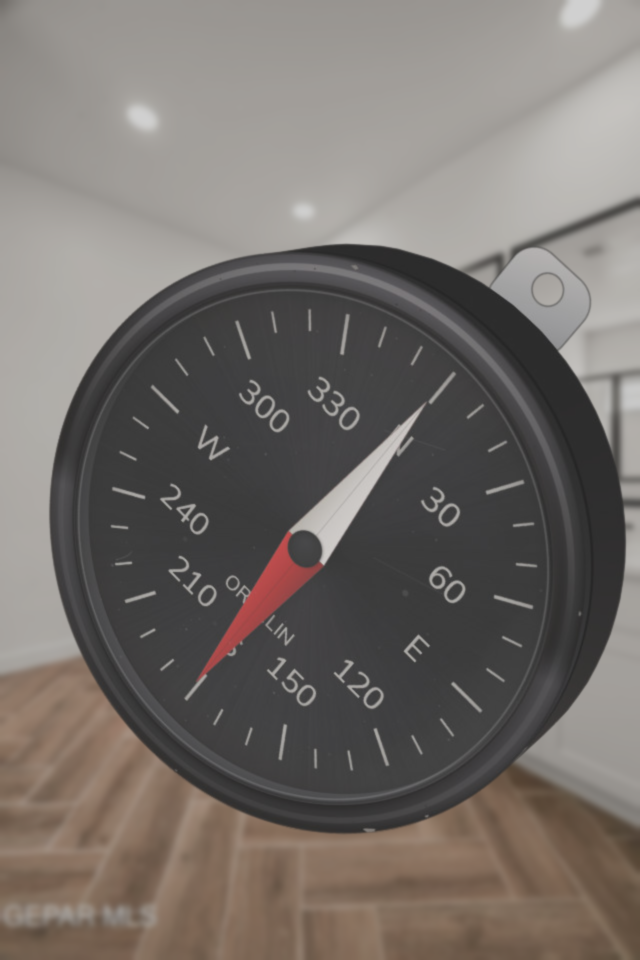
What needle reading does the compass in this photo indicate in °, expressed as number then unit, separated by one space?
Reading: 180 °
